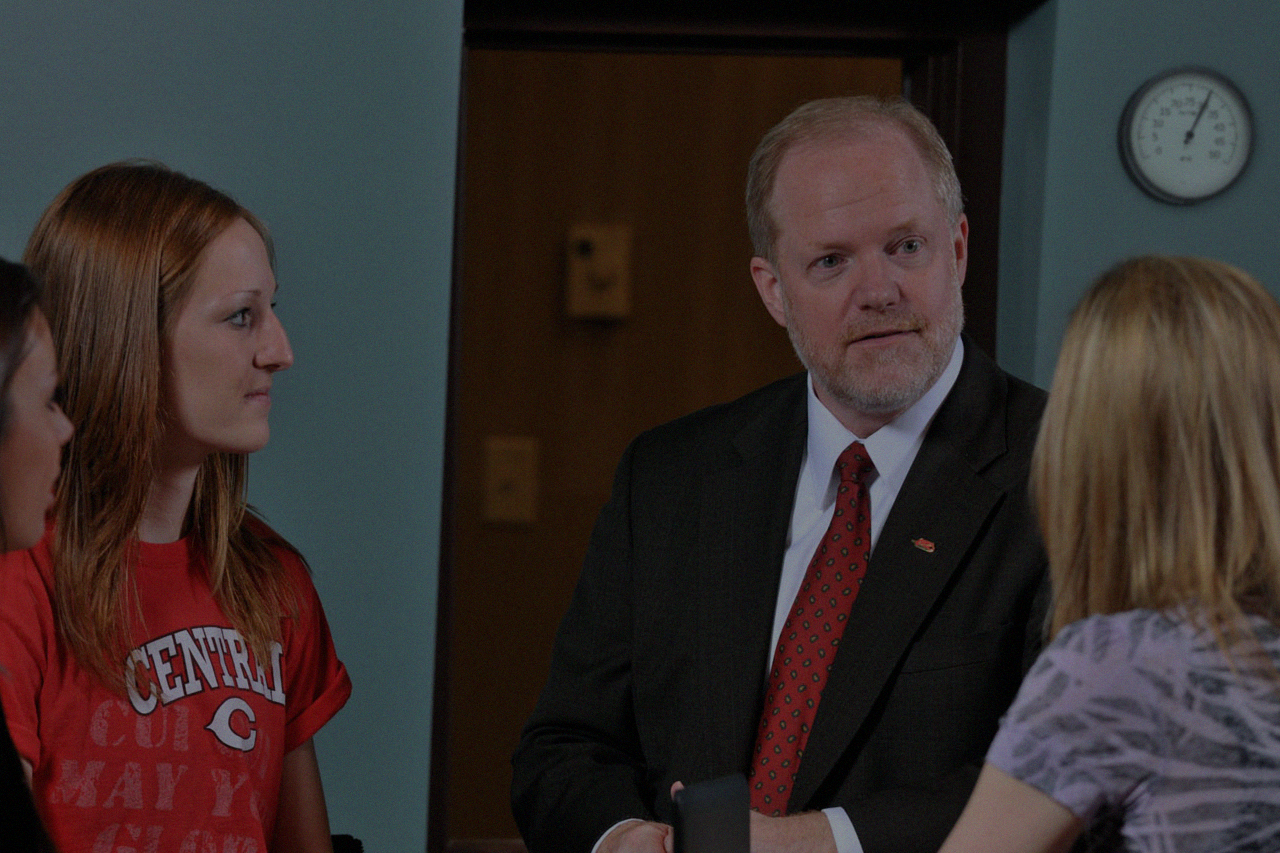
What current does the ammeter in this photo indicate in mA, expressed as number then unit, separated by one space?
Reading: 30 mA
